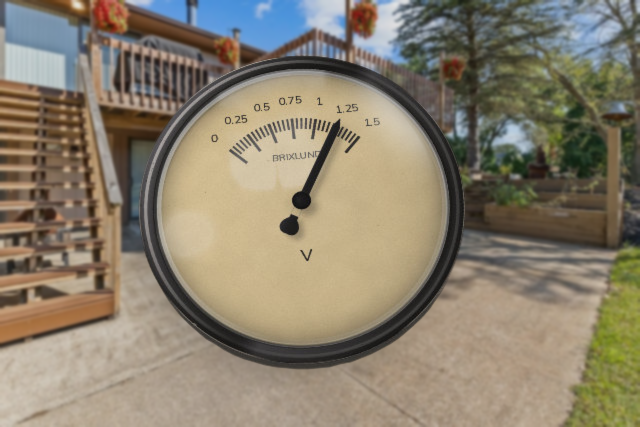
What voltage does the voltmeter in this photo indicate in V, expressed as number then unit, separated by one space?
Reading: 1.25 V
